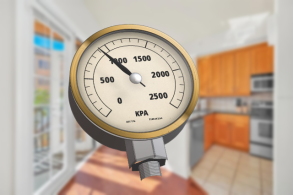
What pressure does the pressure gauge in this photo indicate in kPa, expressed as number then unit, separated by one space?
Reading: 900 kPa
